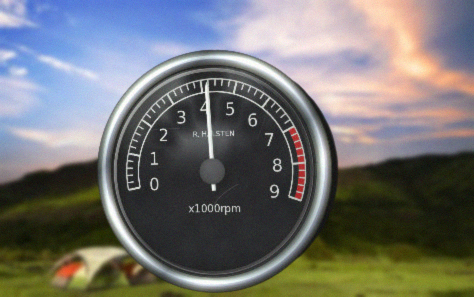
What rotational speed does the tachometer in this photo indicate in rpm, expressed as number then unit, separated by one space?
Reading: 4200 rpm
